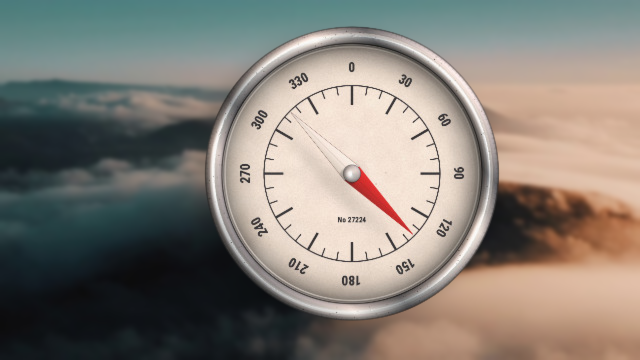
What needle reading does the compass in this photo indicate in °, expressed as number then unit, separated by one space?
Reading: 135 °
